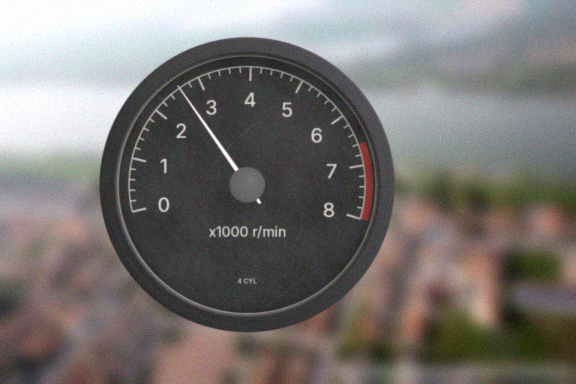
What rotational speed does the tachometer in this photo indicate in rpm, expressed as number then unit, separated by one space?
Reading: 2600 rpm
